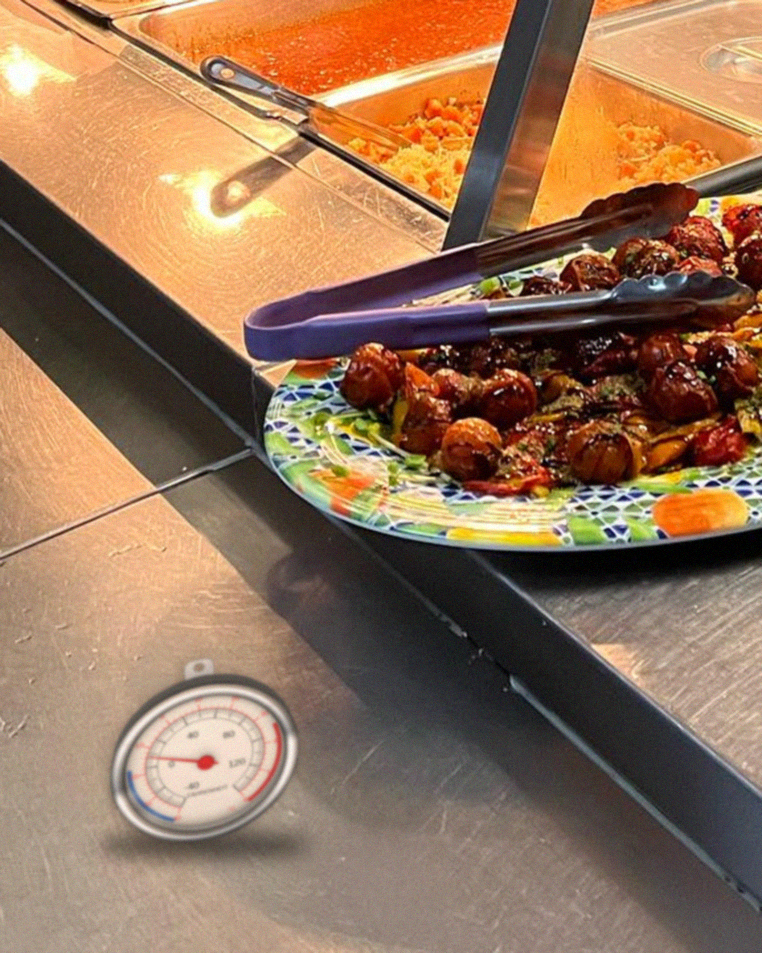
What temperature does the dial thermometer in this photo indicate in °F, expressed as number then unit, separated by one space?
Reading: 10 °F
